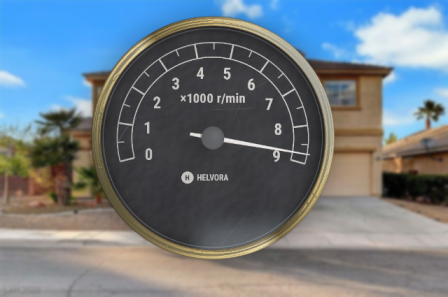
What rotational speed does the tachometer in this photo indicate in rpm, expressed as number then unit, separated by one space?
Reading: 8750 rpm
